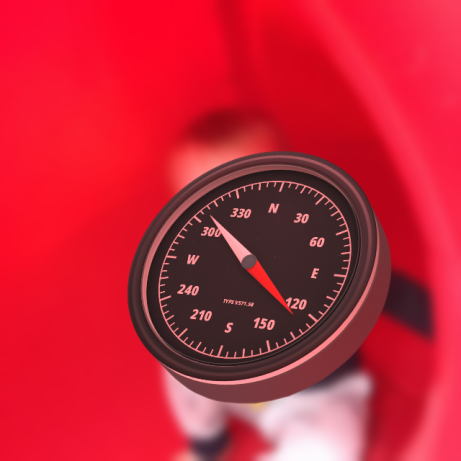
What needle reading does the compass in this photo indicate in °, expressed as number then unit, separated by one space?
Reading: 127.5 °
